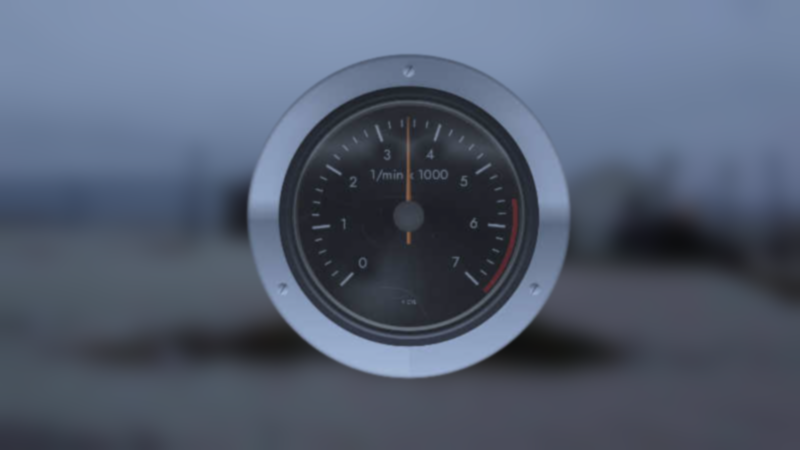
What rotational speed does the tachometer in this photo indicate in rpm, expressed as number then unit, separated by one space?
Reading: 3500 rpm
